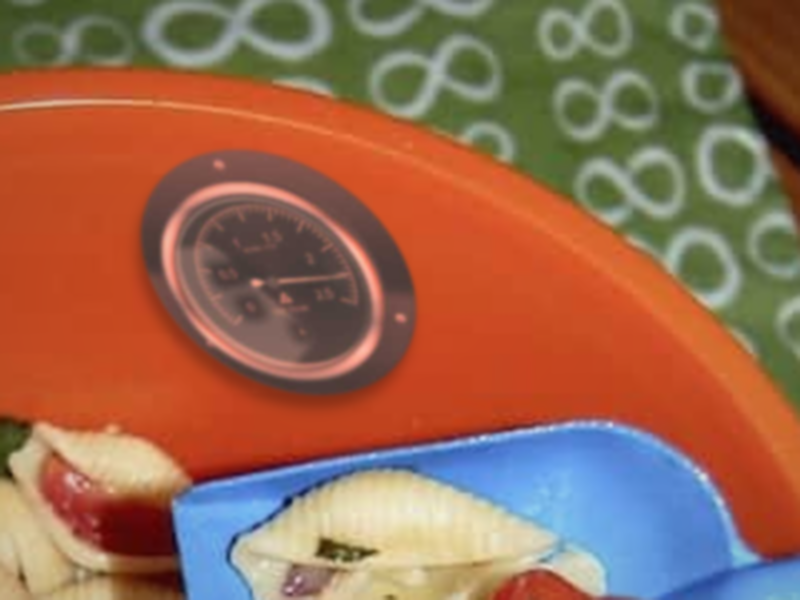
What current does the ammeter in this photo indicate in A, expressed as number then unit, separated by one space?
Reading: 2.25 A
